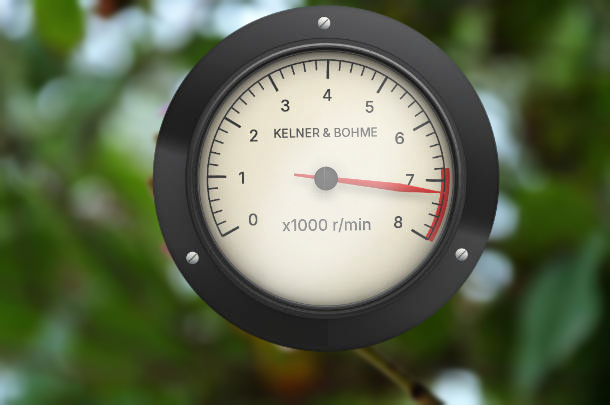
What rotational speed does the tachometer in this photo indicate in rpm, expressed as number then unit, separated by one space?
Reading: 7200 rpm
